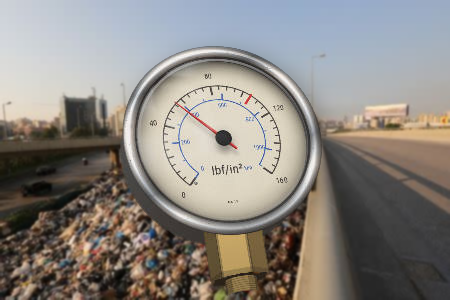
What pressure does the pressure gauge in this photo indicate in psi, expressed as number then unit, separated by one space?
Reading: 55 psi
